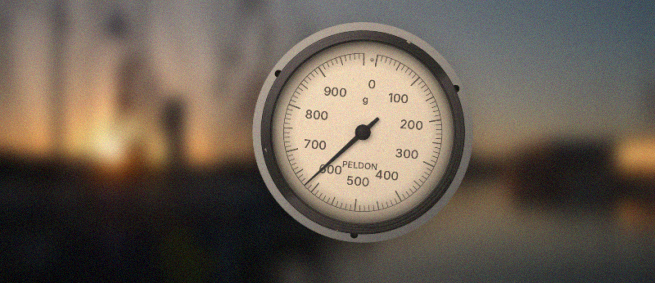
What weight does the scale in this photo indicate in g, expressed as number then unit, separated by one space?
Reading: 620 g
